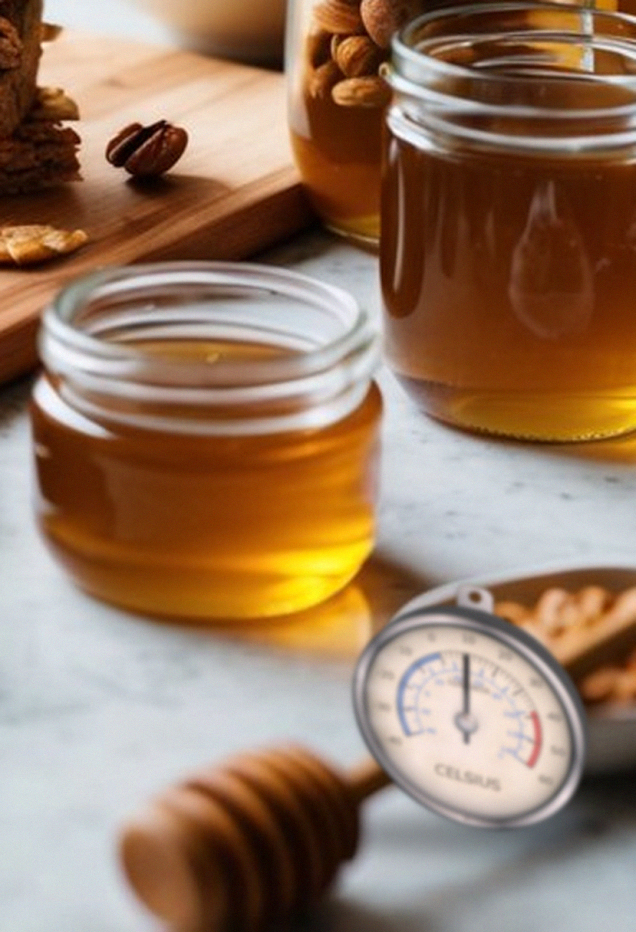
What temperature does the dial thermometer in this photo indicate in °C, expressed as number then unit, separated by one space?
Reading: 10 °C
